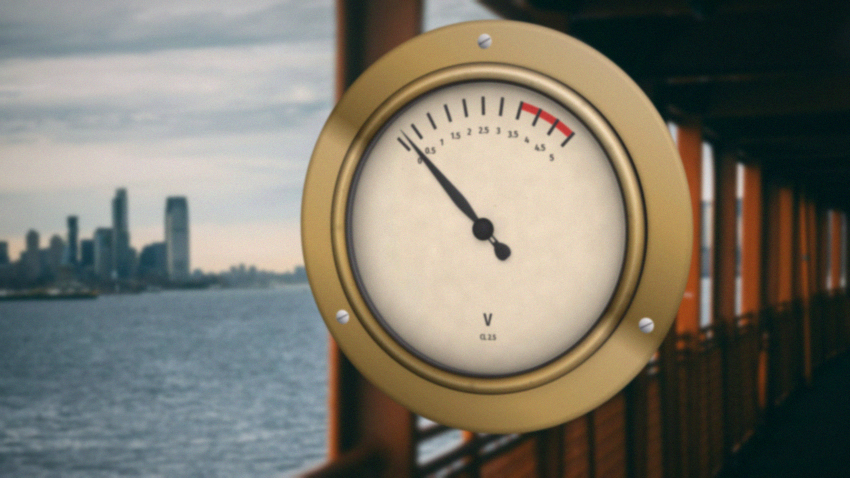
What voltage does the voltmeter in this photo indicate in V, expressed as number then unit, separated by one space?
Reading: 0.25 V
